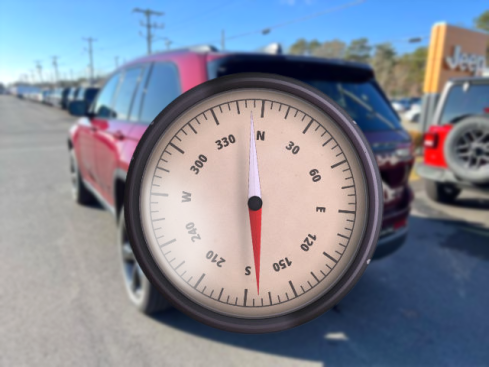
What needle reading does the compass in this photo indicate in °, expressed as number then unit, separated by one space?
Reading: 172.5 °
